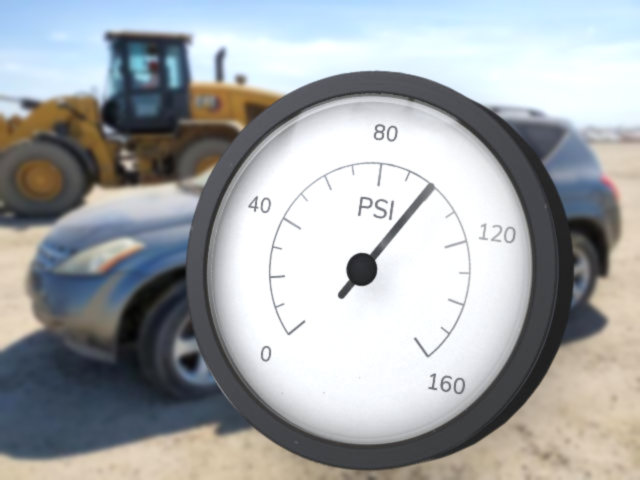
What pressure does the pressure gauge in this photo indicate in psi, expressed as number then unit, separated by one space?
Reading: 100 psi
